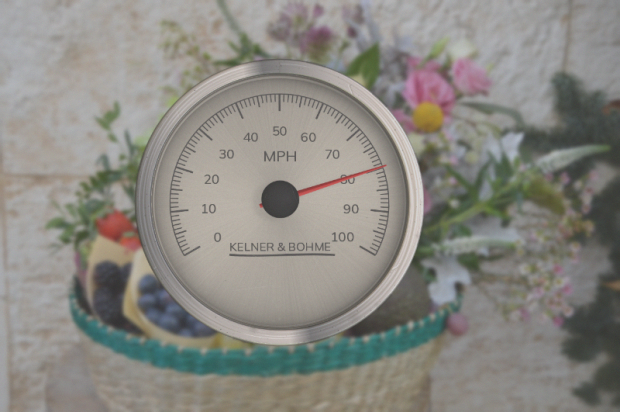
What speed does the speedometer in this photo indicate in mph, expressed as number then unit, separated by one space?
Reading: 80 mph
